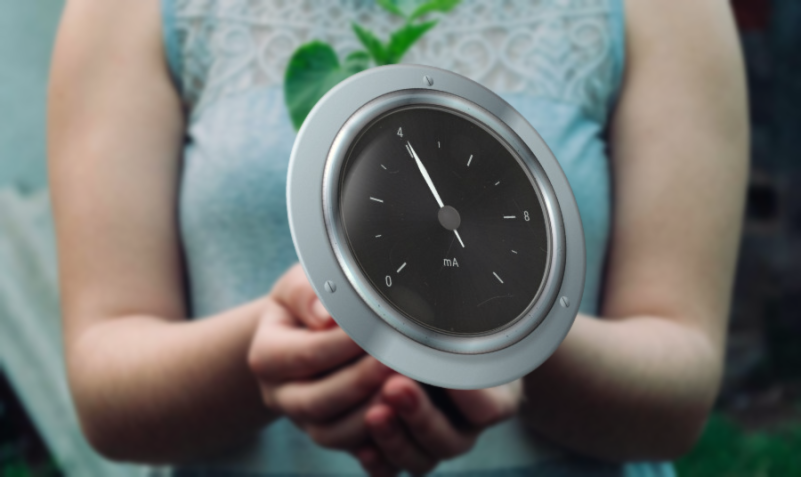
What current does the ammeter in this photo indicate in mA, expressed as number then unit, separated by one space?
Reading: 4 mA
